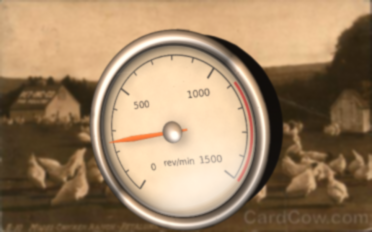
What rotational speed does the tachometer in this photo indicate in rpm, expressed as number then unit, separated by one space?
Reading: 250 rpm
